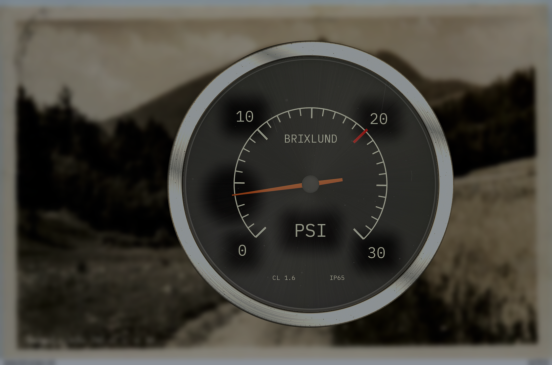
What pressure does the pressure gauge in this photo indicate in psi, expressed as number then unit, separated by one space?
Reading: 4 psi
